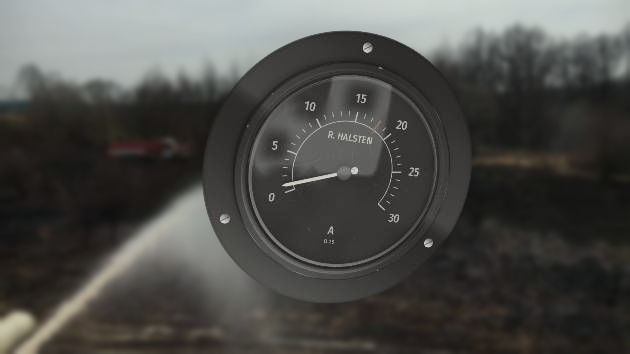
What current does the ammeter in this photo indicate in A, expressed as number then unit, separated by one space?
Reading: 1 A
